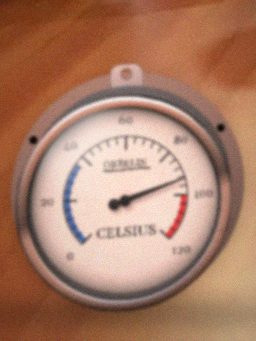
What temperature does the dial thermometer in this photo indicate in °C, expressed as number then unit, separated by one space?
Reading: 92 °C
